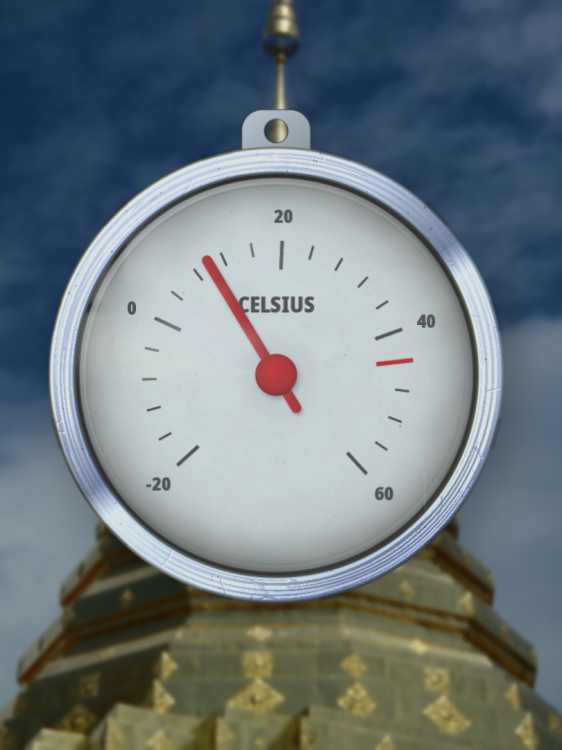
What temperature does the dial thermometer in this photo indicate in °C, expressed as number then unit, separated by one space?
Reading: 10 °C
